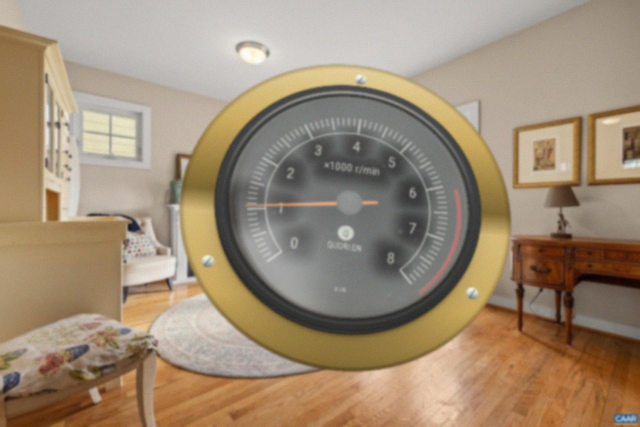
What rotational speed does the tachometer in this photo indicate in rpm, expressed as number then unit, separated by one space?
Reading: 1000 rpm
